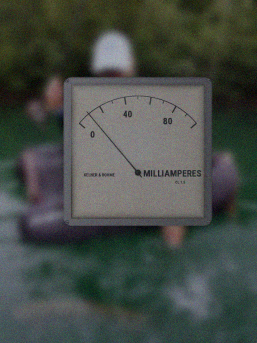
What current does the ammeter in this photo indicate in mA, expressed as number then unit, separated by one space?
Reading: 10 mA
